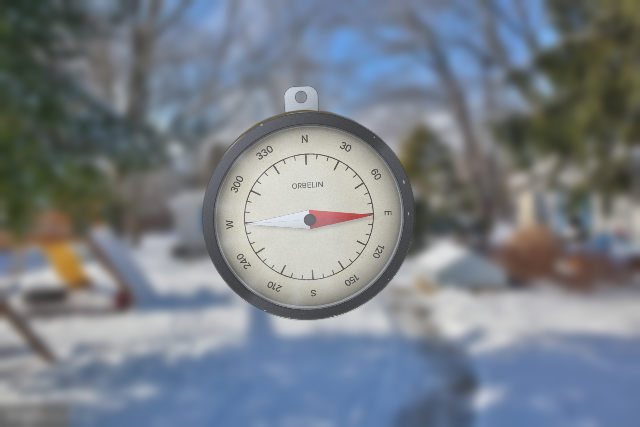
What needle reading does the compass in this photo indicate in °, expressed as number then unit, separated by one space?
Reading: 90 °
